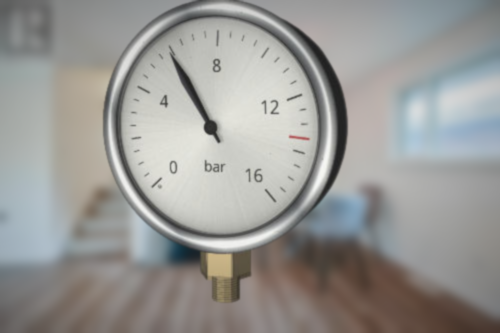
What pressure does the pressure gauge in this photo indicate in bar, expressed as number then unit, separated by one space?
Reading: 6 bar
